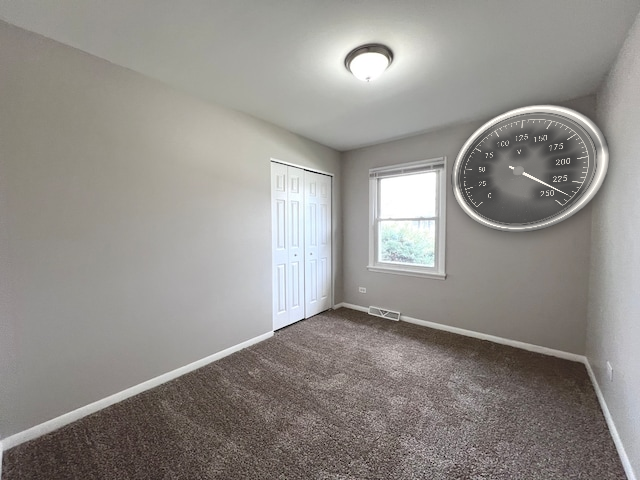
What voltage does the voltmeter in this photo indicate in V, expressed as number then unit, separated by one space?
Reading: 240 V
